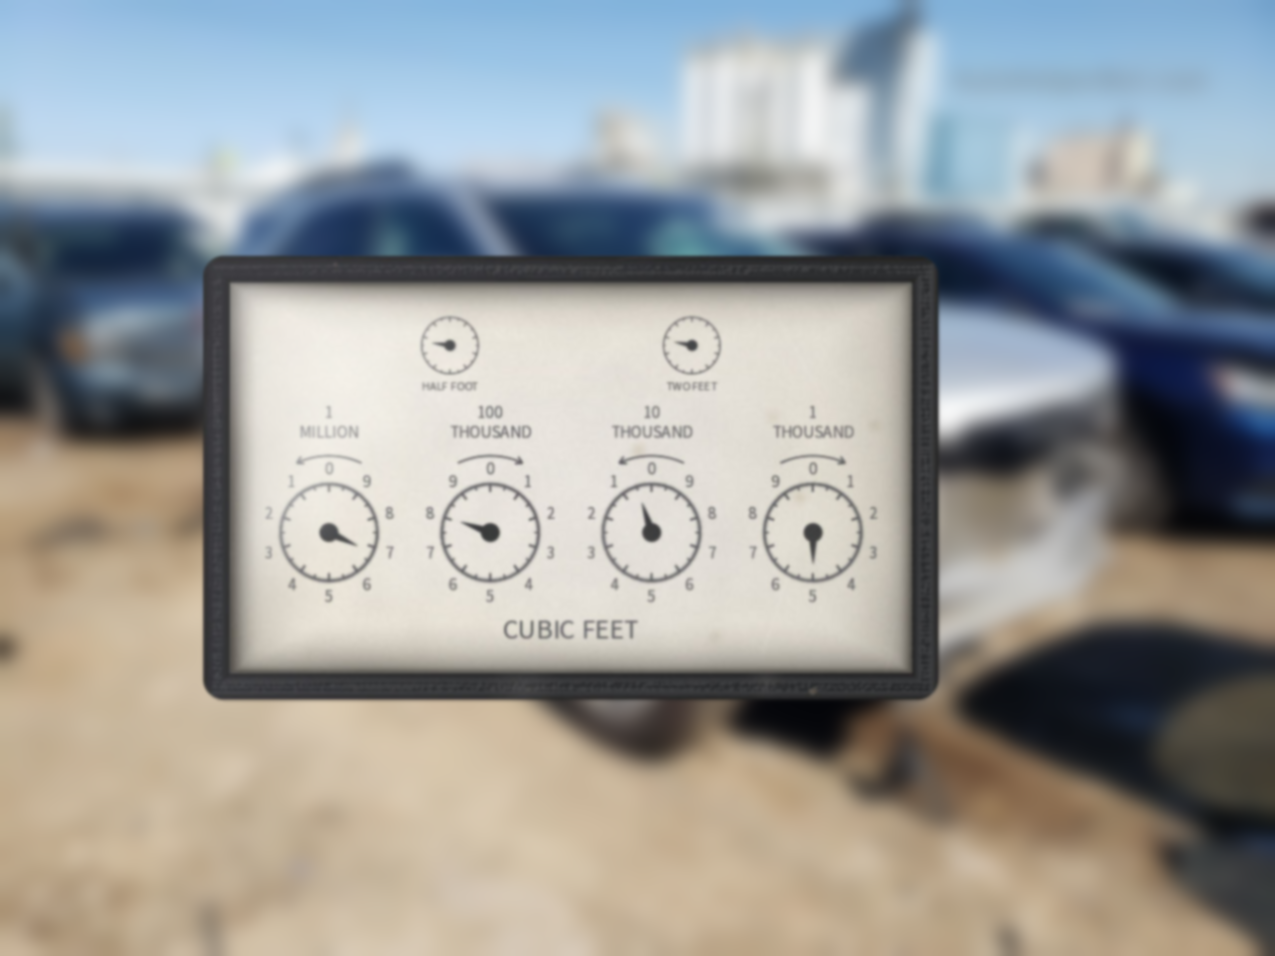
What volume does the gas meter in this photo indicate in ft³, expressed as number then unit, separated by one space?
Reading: 680500 ft³
